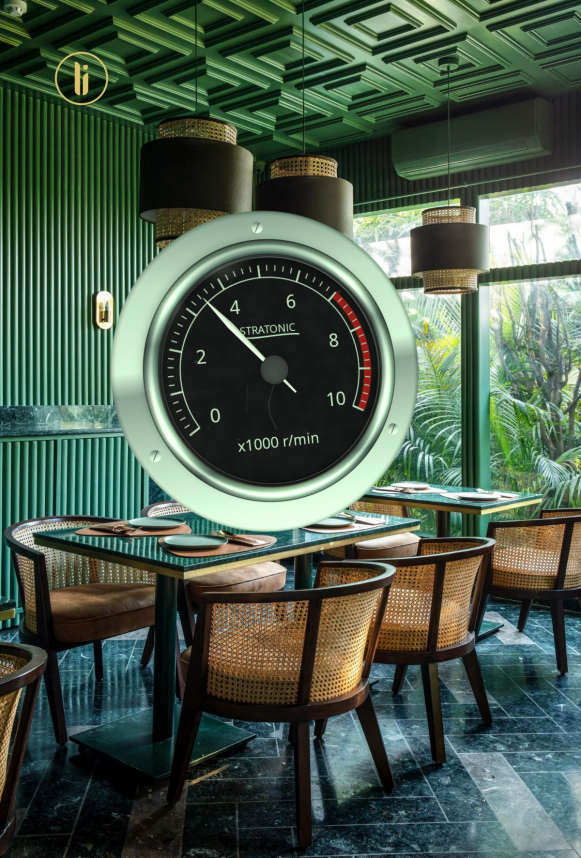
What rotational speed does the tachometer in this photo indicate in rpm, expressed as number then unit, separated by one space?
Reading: 3400 rpm
